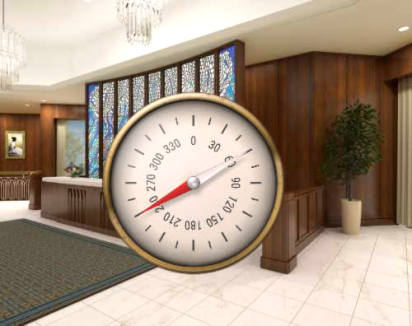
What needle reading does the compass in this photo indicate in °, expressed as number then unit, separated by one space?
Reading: 240 °
